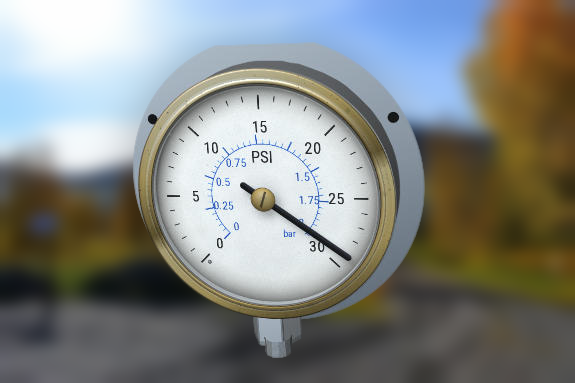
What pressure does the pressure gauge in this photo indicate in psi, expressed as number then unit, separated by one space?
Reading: 29 psi
